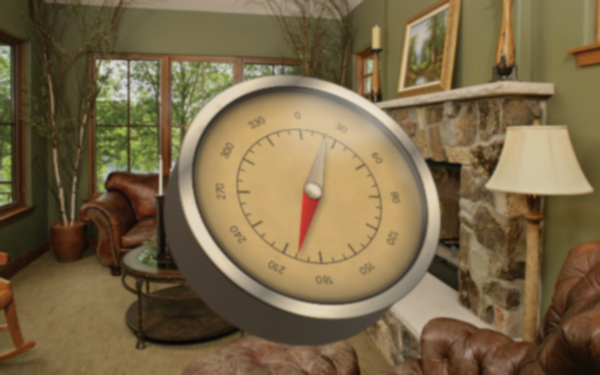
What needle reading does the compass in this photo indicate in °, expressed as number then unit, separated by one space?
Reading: 200 °
